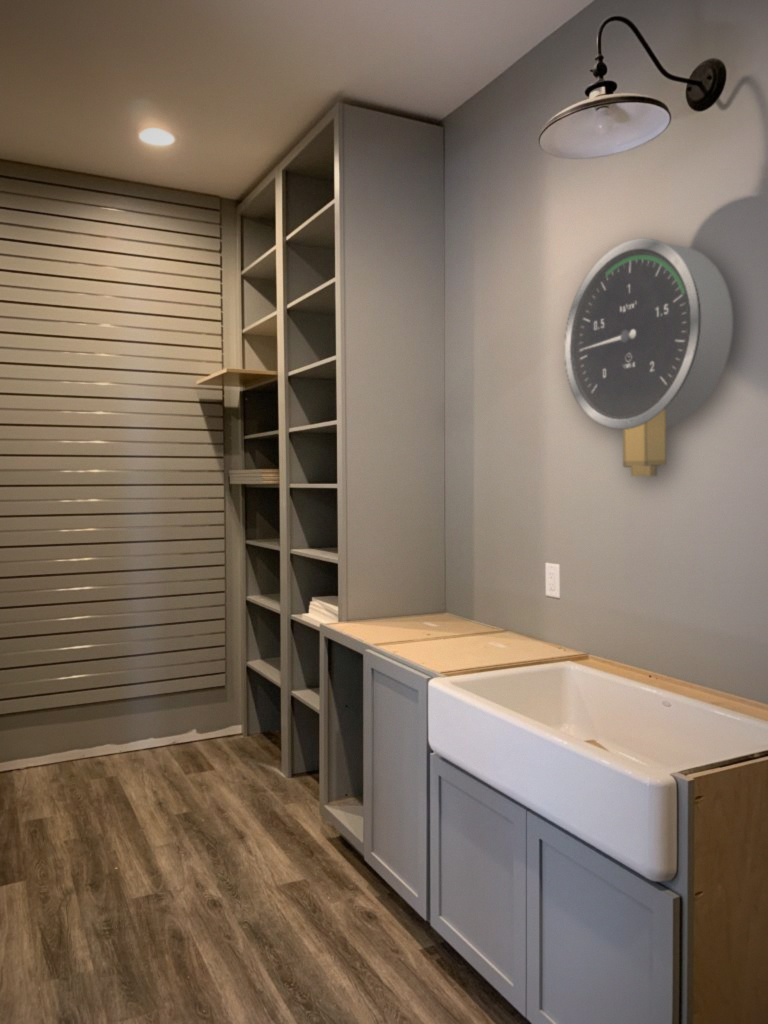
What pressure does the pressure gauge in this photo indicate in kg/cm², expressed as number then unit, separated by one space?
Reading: 0.3 kg/cm²
